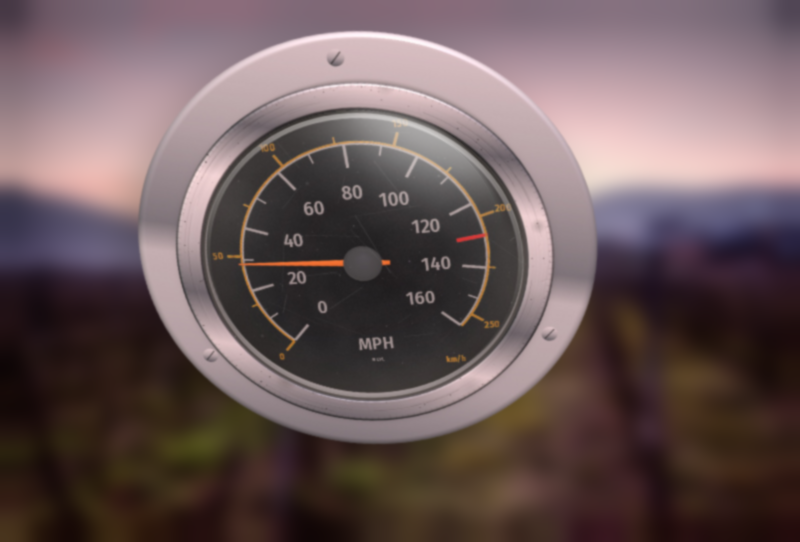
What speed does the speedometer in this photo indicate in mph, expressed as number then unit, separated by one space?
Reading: 30 mph
